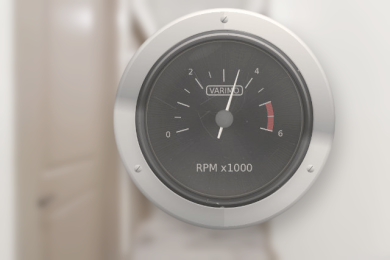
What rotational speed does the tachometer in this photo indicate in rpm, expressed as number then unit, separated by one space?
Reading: 3500 rpm
